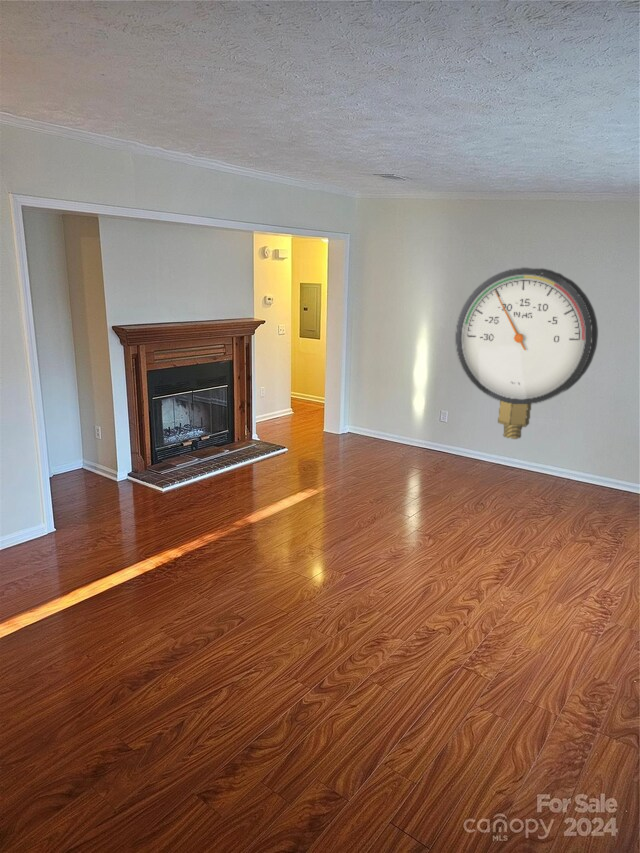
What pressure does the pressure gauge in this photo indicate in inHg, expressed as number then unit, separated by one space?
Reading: -20 inHg
